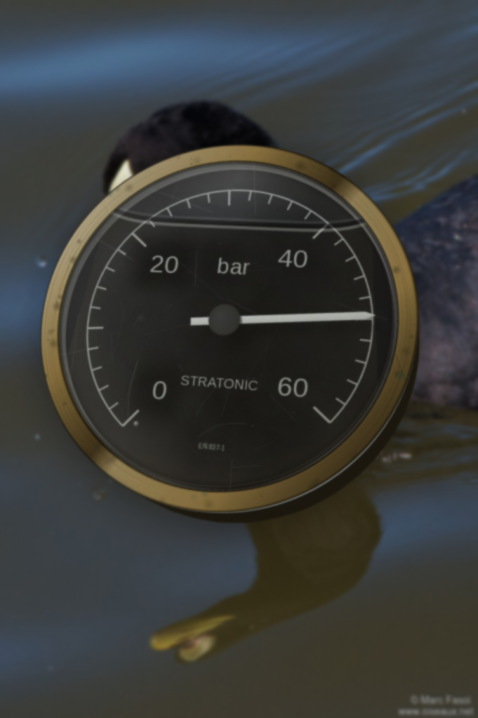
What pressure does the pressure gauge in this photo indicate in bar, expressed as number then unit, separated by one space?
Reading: 50 bar
